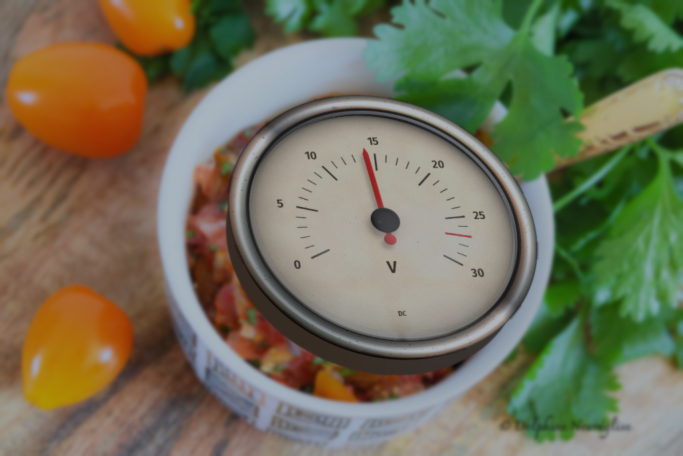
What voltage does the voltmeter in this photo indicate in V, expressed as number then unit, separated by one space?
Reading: 14 V
